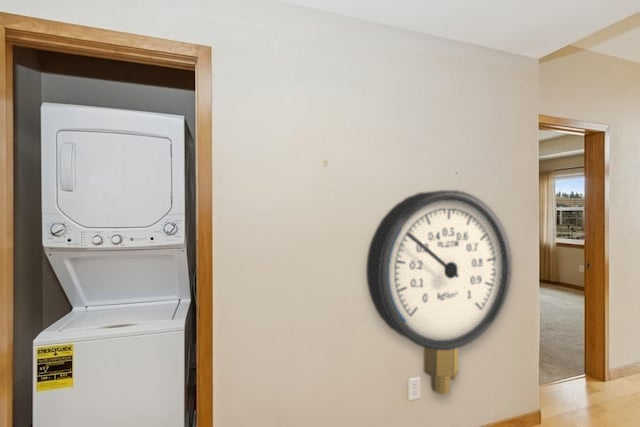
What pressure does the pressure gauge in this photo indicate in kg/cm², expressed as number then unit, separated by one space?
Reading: 0.3 kg/cm²
